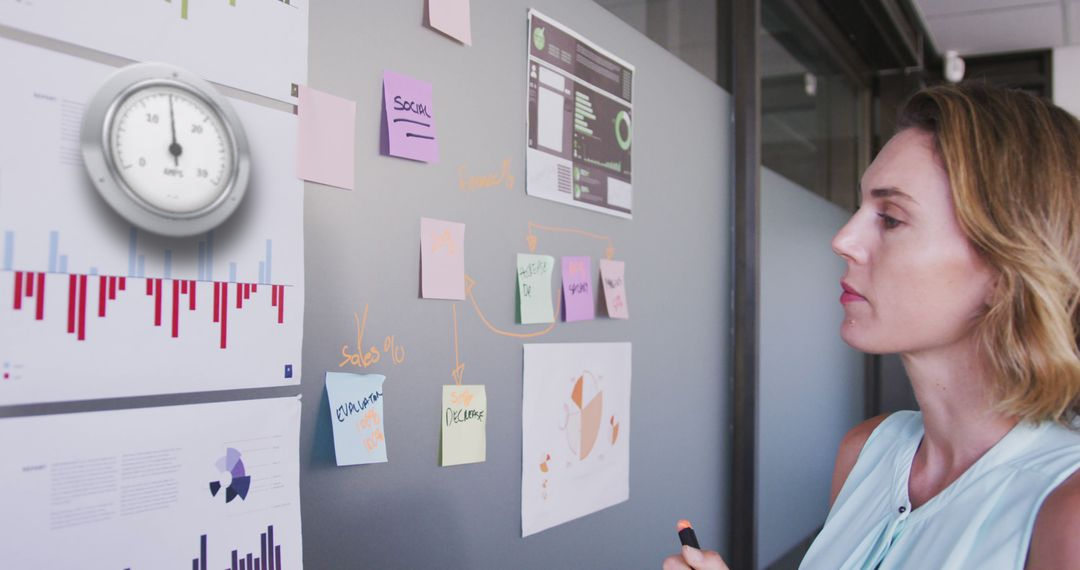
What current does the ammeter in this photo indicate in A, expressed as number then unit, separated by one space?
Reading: 14 A
